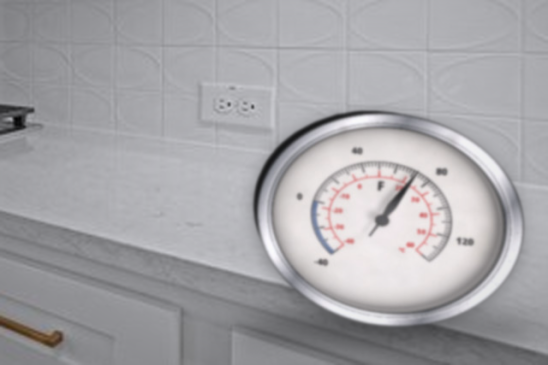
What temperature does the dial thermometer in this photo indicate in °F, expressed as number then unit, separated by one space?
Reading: 70 °F
